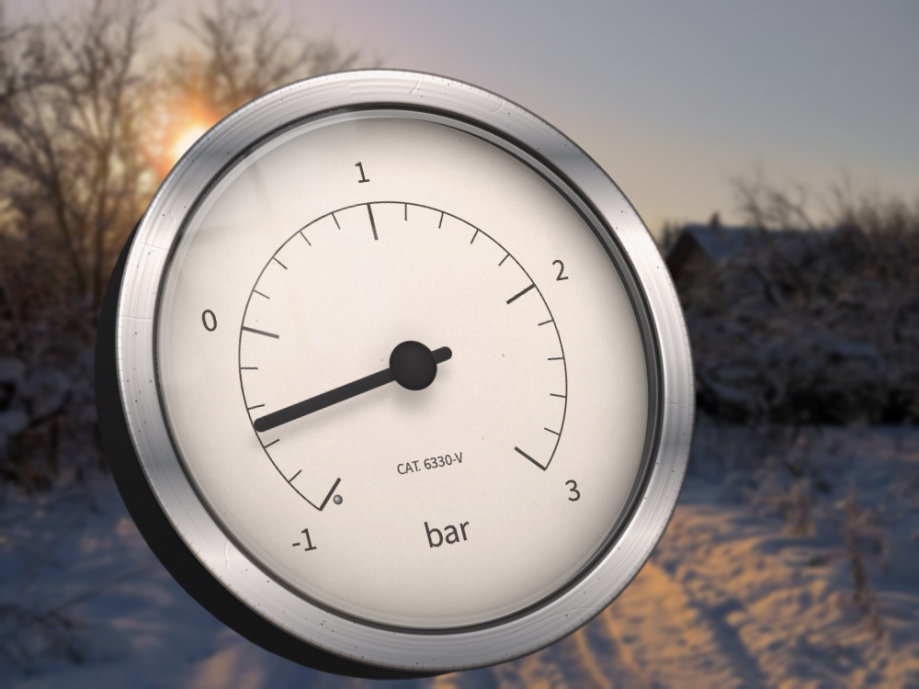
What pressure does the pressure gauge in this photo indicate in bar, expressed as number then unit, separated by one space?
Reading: -0.5 bar
